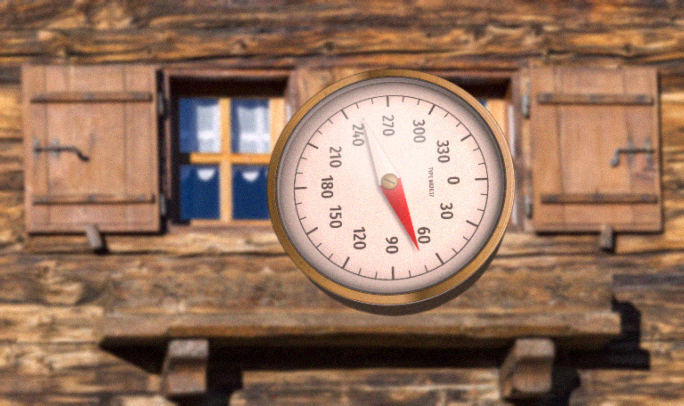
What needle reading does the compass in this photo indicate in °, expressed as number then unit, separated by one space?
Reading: 70 °
